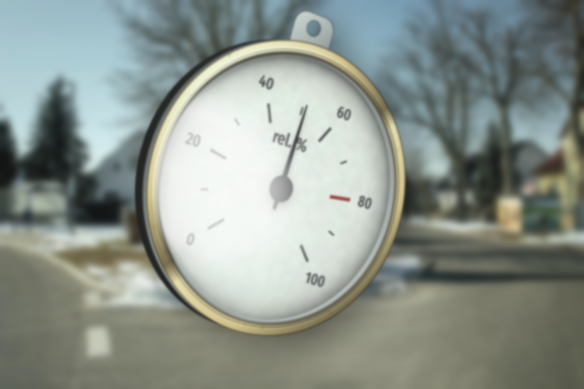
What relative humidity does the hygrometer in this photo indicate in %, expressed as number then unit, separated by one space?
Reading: 50 %
